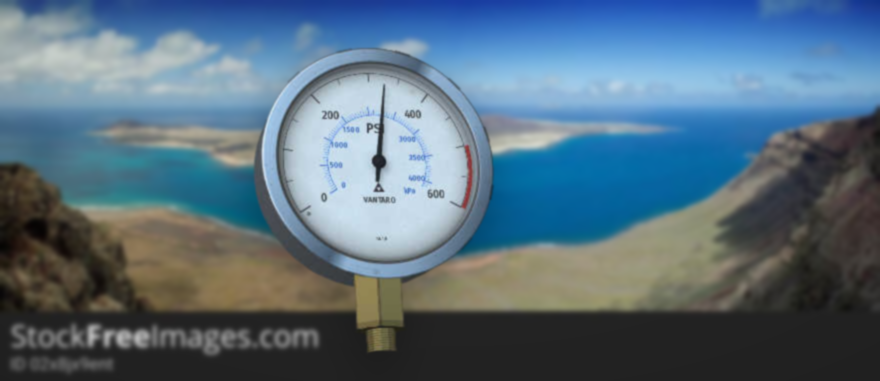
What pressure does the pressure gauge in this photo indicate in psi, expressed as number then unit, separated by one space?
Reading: 325 psi
